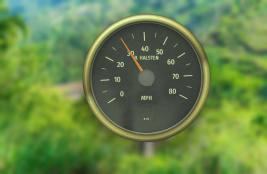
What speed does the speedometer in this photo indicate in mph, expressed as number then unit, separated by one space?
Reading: 30 mph
